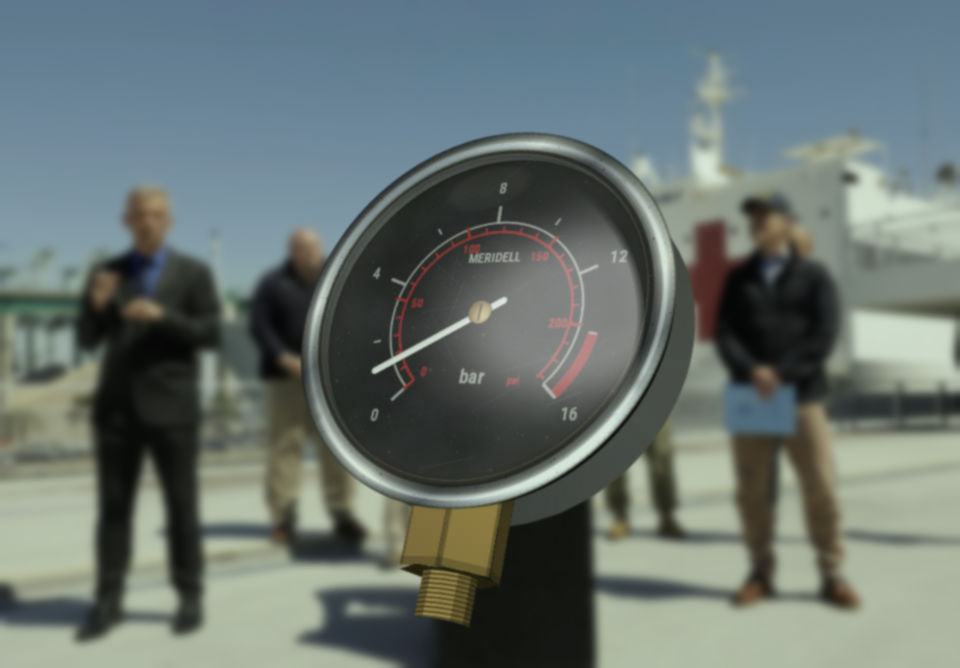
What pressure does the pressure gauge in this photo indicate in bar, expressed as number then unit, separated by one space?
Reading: 1 bar
